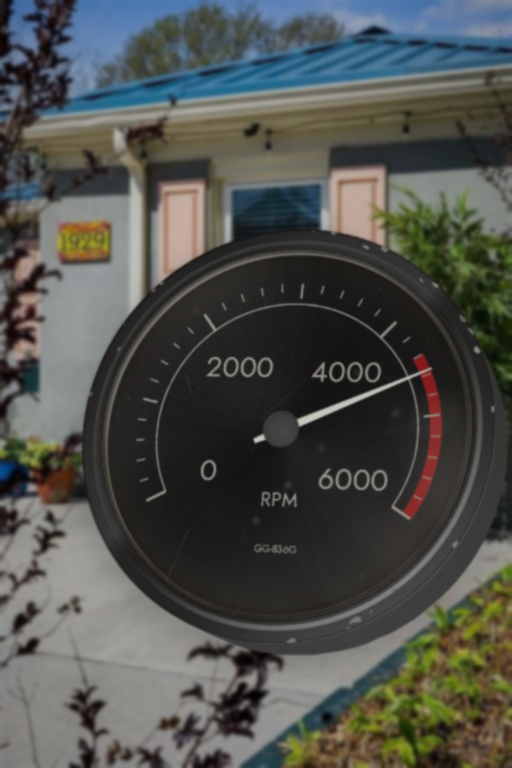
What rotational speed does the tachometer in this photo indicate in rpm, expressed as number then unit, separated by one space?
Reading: 4600 rpm
